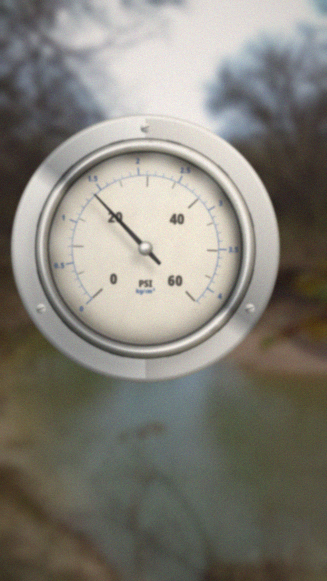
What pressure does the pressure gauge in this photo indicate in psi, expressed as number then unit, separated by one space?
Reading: 20 psi
